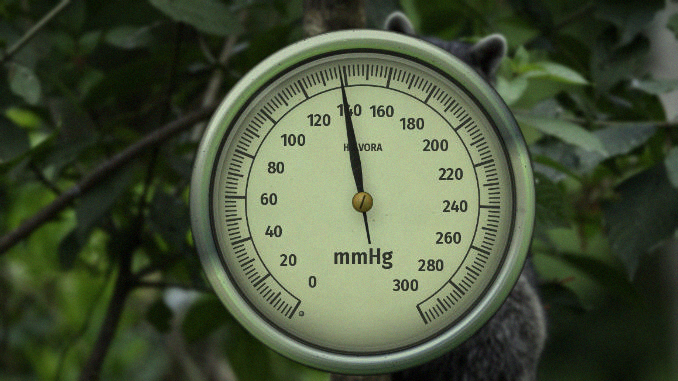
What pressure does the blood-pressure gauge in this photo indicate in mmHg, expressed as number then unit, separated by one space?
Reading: 138 mmHg
